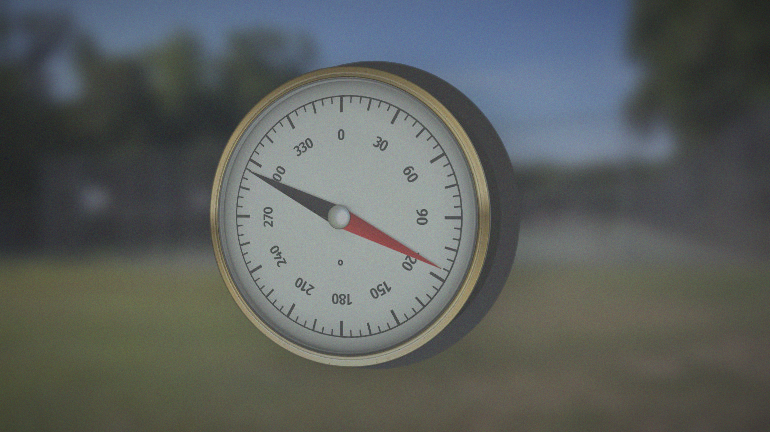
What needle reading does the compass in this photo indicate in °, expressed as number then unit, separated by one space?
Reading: 115 °
